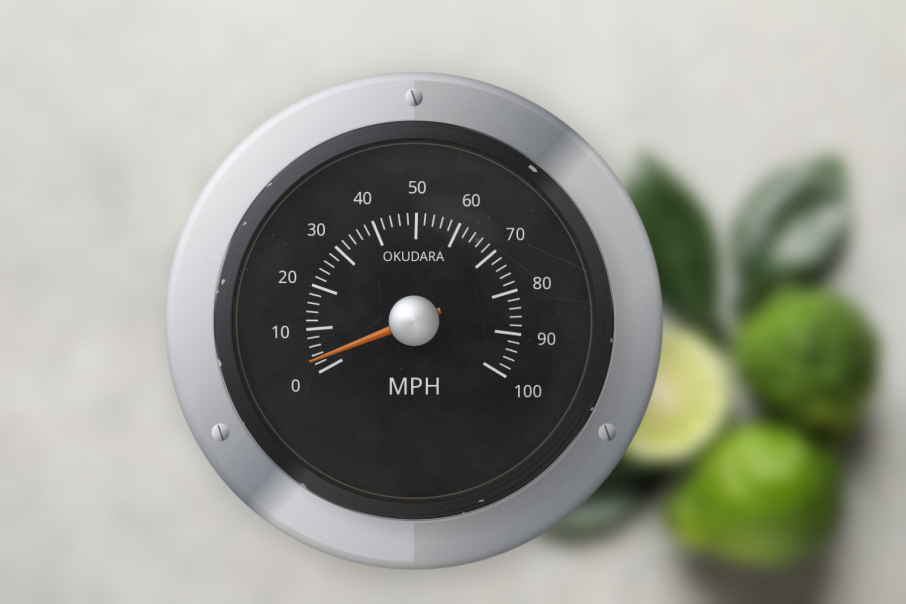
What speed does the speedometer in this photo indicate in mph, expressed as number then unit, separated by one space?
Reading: 3 mph
